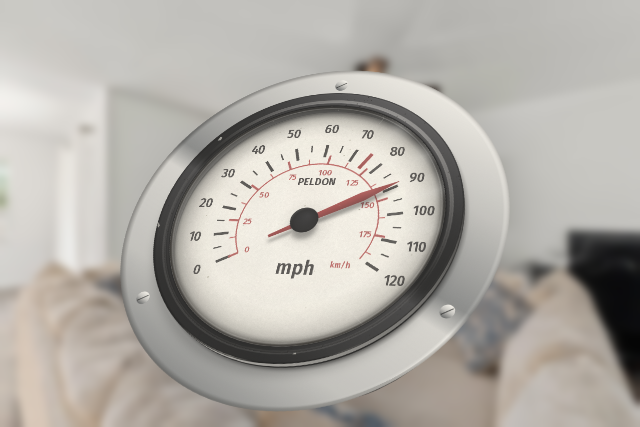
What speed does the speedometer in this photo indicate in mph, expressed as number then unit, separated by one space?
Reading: 90 mph
